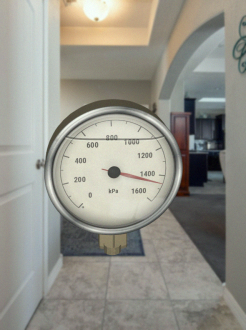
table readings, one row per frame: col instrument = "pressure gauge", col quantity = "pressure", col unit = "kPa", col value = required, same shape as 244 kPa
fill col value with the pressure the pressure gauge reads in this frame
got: 1450 kPa
